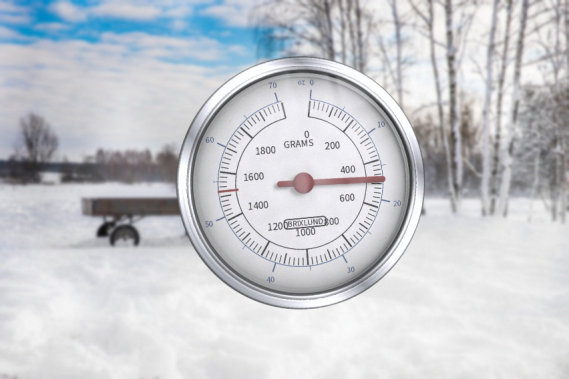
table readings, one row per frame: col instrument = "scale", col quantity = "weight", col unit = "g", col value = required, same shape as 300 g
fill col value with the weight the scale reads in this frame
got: 480 g
